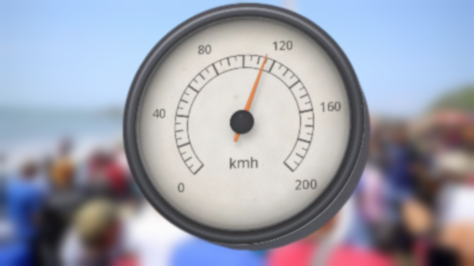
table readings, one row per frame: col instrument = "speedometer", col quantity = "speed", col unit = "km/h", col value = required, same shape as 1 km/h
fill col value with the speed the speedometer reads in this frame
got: 115 km/h
